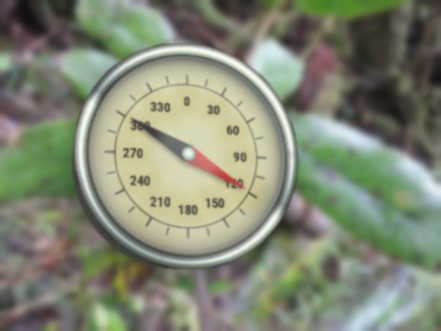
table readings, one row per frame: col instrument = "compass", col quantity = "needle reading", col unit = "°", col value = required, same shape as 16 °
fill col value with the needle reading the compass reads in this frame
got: 120 °
